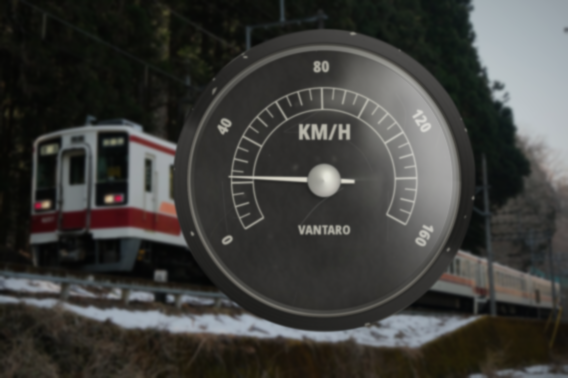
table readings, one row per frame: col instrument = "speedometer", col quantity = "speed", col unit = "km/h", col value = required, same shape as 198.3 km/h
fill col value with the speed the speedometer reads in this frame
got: 22.5 km/h
